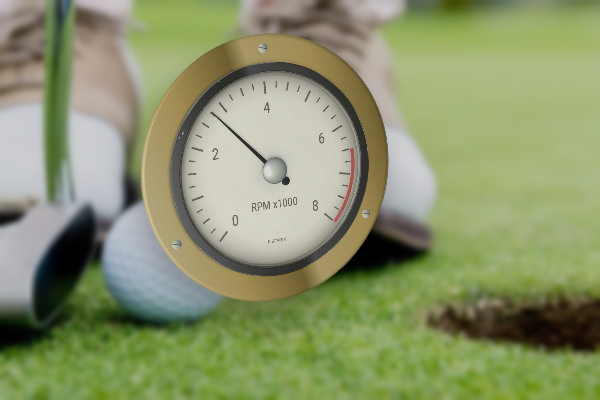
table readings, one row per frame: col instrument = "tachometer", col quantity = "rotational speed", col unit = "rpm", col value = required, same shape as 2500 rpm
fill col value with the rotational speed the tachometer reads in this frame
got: 2750 rpm
